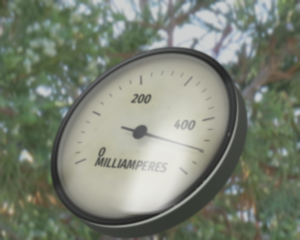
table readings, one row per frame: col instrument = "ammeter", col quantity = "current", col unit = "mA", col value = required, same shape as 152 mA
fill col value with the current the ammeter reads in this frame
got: 460 mA
